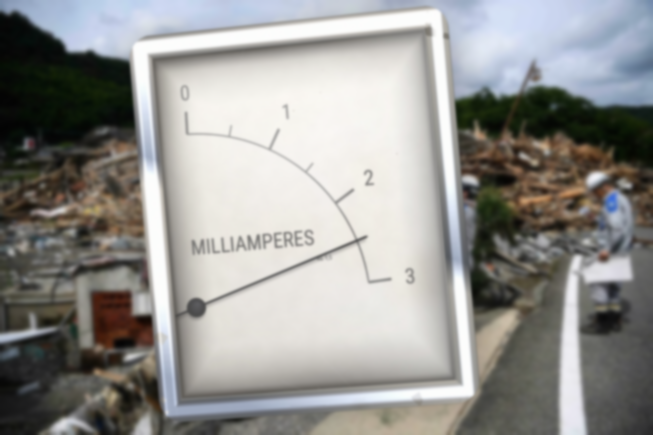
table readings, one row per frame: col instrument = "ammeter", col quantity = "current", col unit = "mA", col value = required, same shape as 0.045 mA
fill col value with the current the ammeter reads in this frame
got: 2.5 mA
